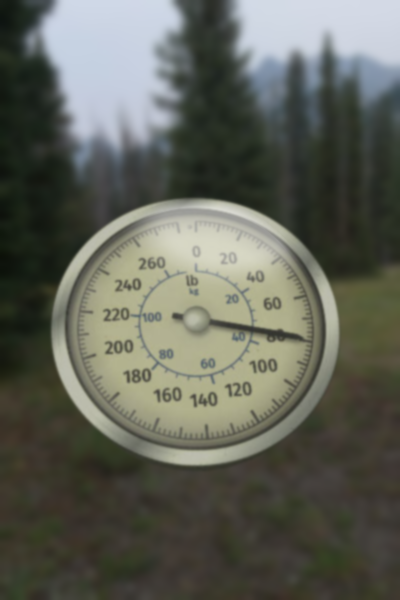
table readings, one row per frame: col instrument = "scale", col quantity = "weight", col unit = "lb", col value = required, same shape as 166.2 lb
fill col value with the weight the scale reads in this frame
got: 80 lb
